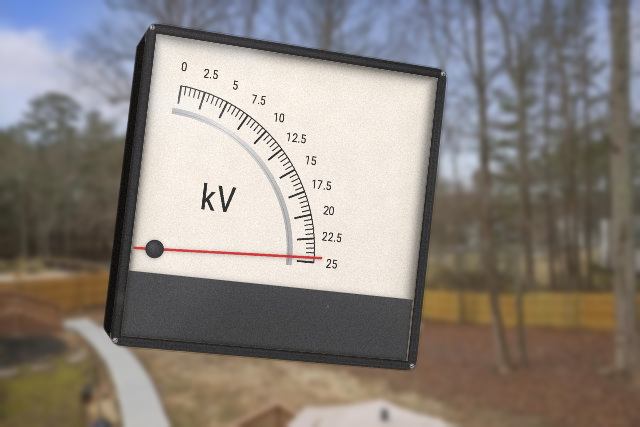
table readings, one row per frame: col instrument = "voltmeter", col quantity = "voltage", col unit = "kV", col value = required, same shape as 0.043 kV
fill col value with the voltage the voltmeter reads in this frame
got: 24.5 kV
